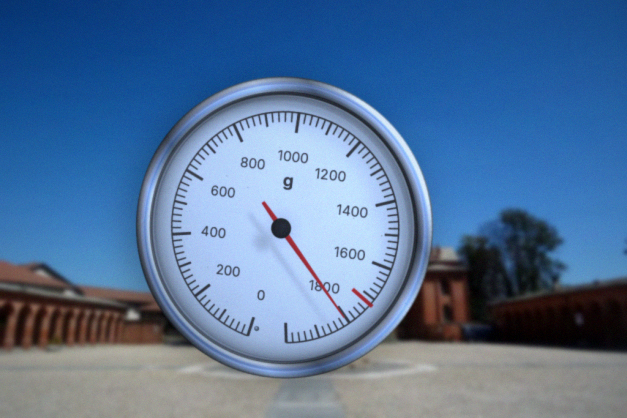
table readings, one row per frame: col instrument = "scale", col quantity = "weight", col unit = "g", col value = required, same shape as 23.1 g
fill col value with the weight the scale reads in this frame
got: 1800 g
